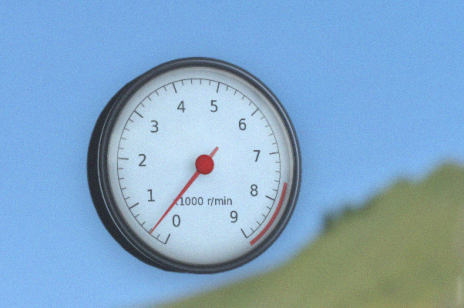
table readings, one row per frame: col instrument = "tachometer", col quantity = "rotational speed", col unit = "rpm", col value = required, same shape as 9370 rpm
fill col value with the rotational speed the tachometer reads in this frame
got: 400 rpm
